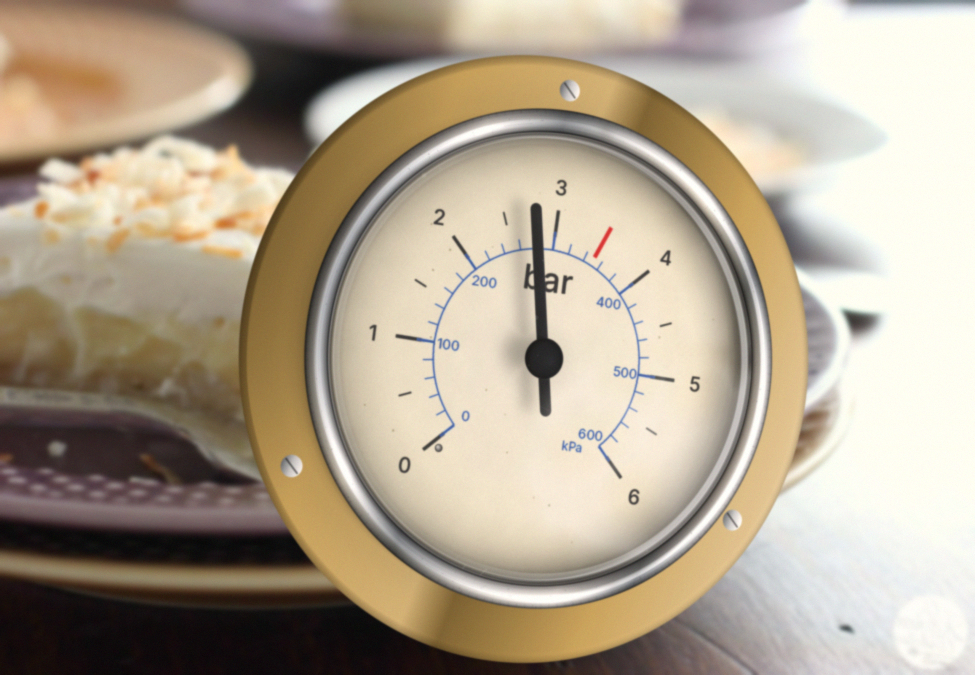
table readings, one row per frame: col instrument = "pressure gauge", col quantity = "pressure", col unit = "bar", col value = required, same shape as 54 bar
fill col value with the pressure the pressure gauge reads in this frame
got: 2.75 bar
